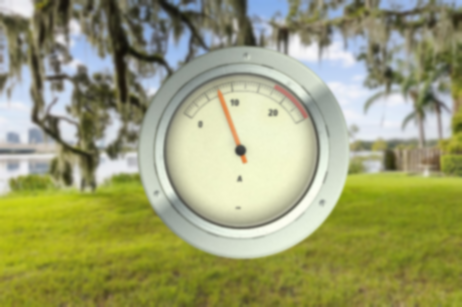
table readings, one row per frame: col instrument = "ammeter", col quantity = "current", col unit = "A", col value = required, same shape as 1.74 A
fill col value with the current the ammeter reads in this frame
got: 7.5 A
